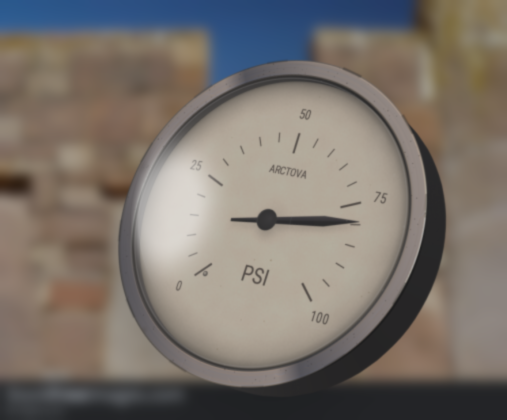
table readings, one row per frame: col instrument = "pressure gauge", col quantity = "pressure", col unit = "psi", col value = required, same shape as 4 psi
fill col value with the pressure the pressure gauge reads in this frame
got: 80 psi
